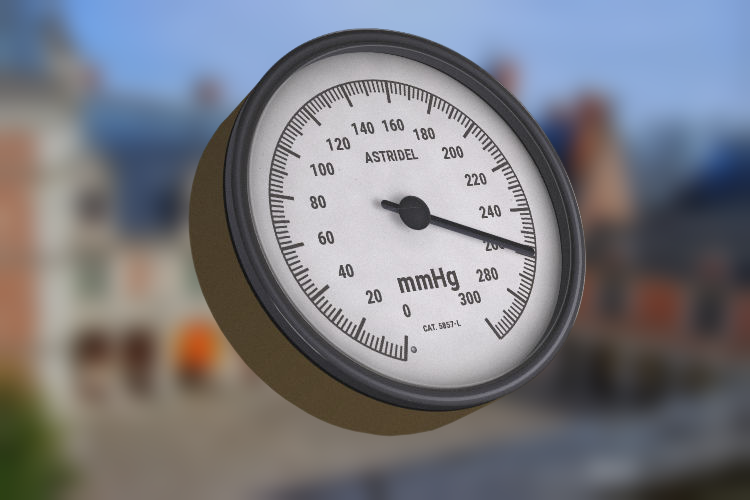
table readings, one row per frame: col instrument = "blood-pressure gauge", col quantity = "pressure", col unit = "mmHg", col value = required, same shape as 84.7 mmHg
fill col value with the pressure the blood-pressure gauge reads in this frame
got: 260 mmHg
